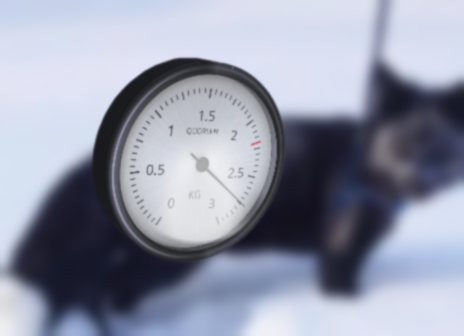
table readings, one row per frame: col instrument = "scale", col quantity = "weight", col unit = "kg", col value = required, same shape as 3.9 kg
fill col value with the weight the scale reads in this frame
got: 2.75 kg
